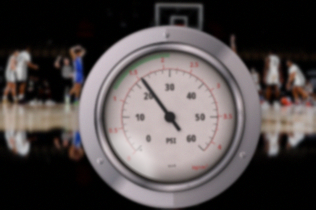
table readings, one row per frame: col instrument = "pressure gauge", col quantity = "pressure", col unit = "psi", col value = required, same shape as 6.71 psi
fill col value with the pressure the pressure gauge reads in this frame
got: 22 psi
